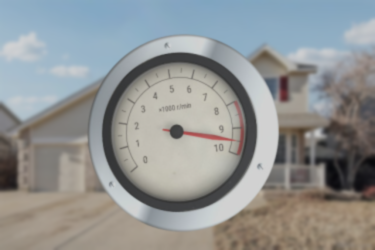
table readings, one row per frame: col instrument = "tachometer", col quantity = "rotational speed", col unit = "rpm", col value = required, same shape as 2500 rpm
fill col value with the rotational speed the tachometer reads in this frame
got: 9500 rpm
